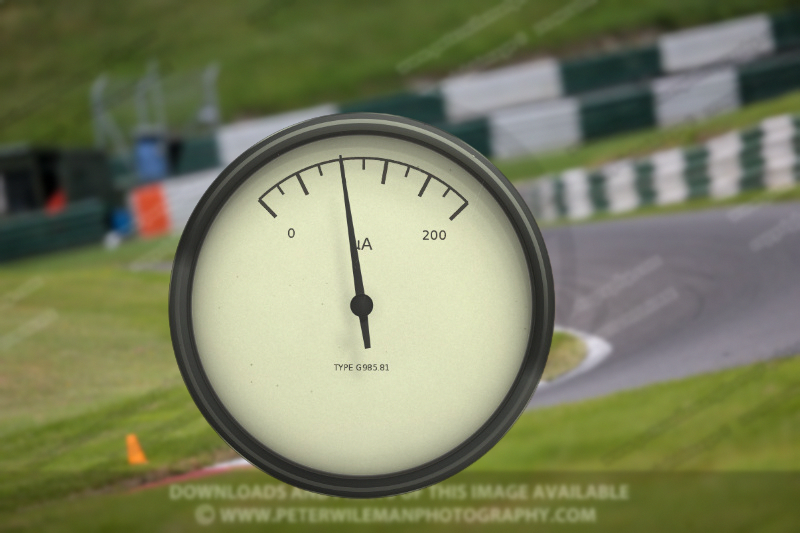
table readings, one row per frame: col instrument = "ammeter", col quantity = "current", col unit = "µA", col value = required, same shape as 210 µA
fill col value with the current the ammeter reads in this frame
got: 80 µA
